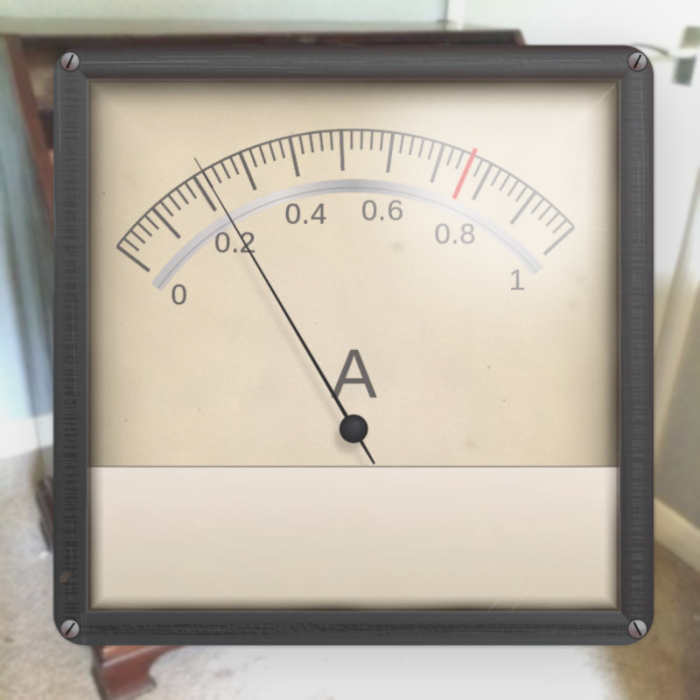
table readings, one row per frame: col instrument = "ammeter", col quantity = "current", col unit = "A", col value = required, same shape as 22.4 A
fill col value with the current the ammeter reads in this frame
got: 0.22 A
